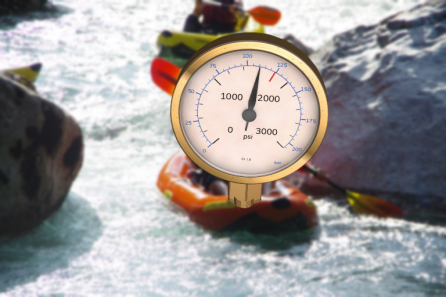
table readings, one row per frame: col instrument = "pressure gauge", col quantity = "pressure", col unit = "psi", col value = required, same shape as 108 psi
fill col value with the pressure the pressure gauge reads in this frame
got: 1600 psi
